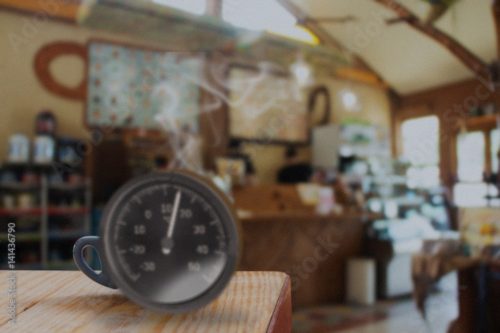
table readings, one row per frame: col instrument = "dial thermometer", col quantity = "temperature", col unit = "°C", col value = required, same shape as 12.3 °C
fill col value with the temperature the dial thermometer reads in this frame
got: 15 °C
